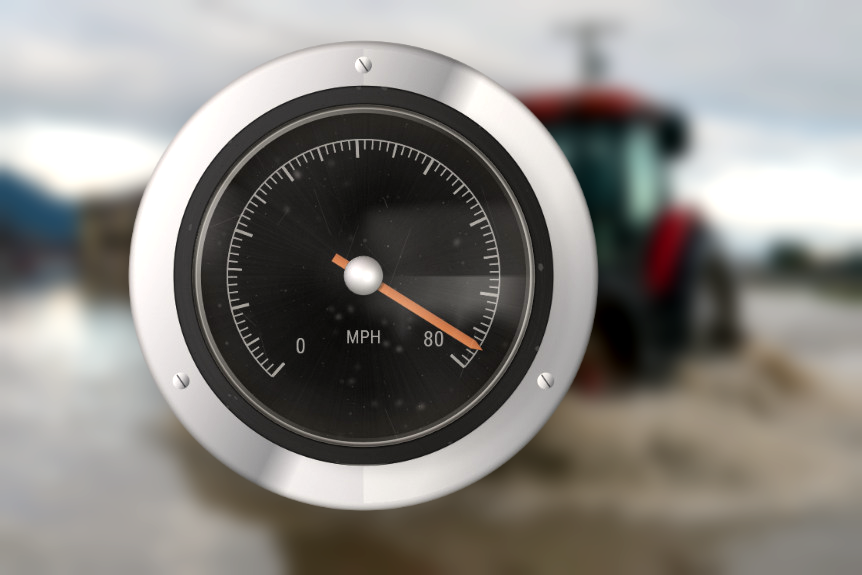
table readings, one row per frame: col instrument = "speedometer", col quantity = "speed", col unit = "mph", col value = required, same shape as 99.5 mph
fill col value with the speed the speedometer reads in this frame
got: 77 mph
